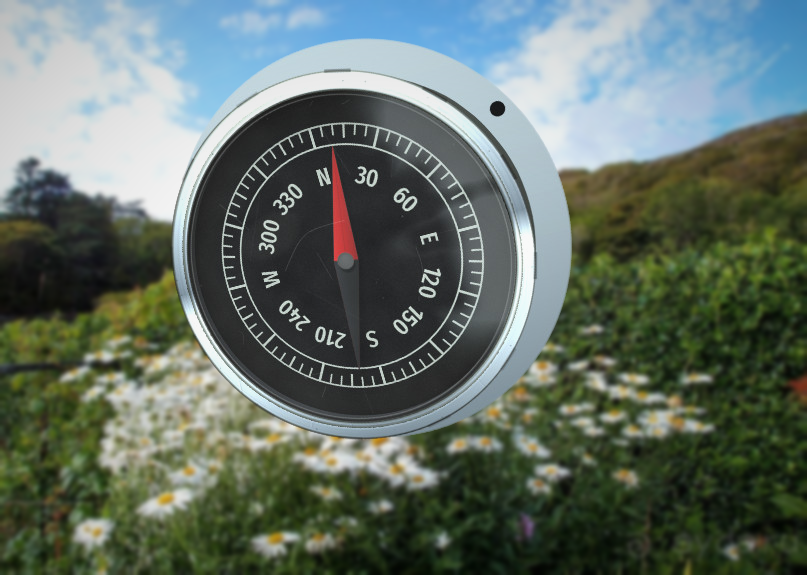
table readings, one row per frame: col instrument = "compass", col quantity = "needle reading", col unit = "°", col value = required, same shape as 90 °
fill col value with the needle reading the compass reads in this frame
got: 10 °
